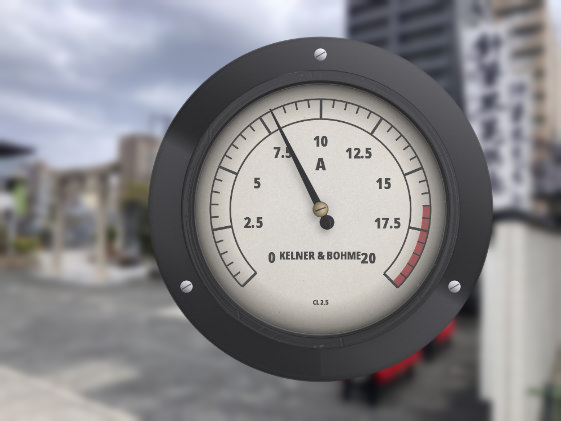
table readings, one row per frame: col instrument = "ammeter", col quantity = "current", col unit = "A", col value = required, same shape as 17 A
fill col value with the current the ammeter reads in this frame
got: 8 A
